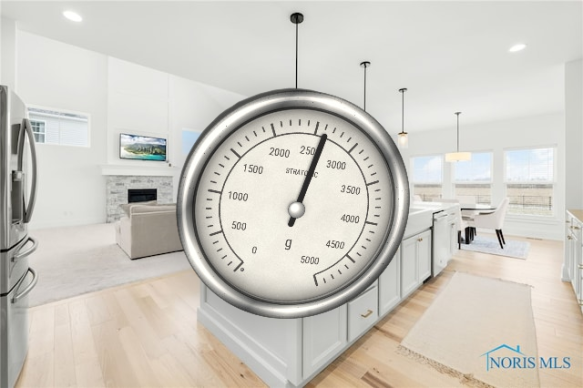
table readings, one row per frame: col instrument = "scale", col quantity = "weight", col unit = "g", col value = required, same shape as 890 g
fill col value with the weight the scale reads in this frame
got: 2600 g
